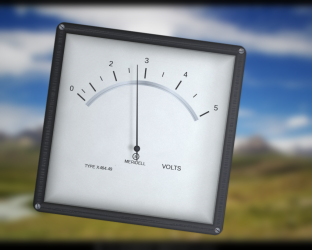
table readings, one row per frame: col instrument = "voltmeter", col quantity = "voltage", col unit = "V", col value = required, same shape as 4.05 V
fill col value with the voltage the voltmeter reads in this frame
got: 2.75 V
